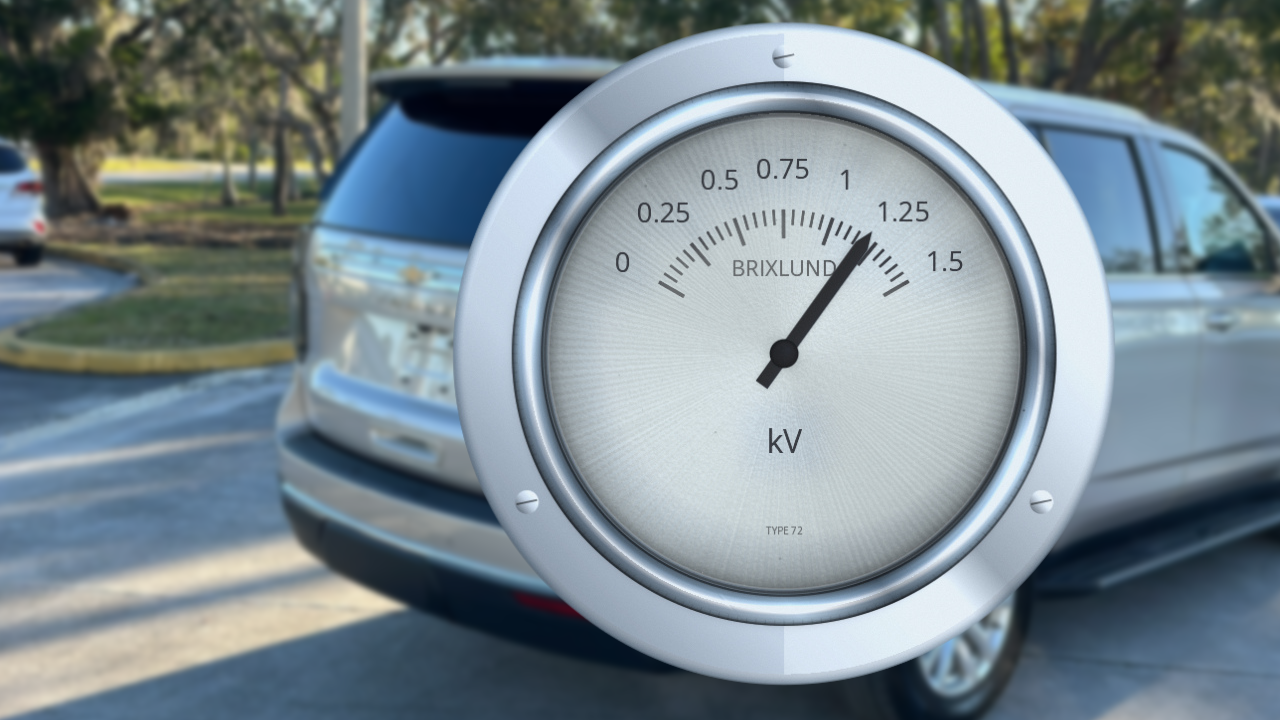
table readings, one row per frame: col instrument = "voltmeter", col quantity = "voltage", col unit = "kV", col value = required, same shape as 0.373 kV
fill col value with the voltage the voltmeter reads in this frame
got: 1.2 kV
